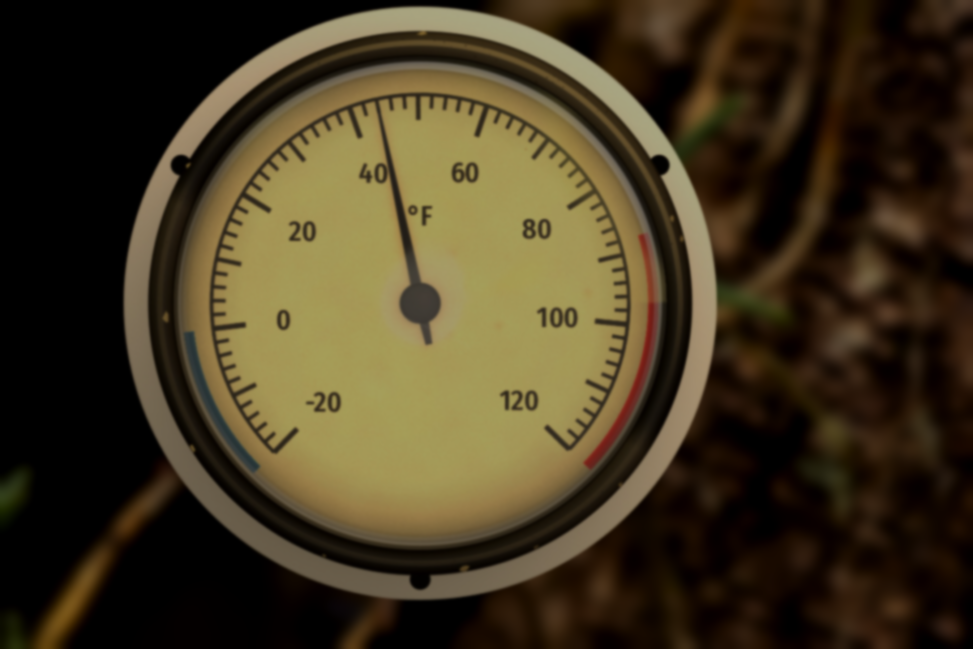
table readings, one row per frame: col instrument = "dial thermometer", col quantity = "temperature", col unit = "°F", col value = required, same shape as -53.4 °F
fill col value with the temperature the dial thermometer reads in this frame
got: 44 °F
